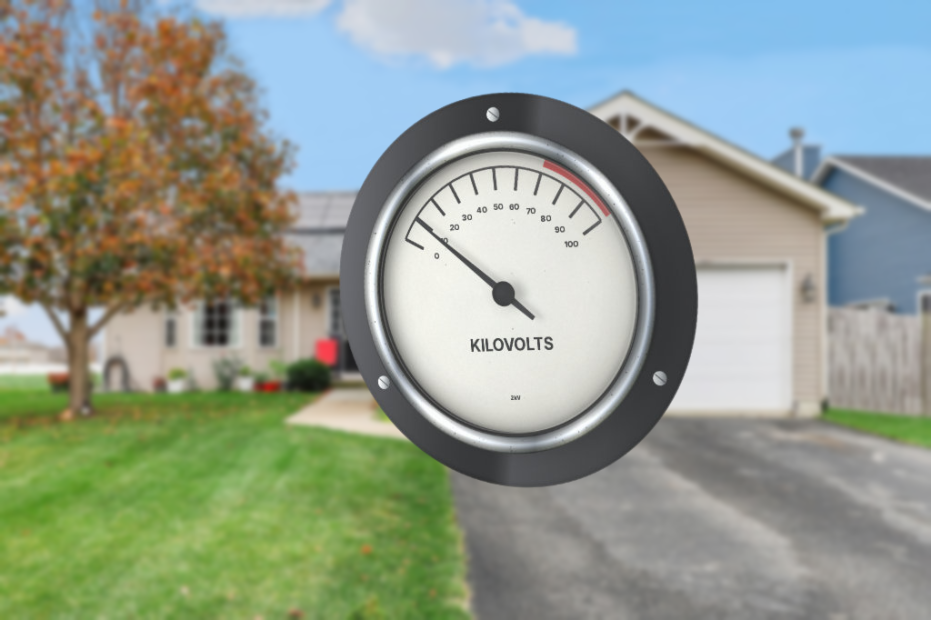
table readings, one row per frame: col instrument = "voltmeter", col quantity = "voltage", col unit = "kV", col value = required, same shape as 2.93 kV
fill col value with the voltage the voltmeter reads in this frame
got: 10 kV
